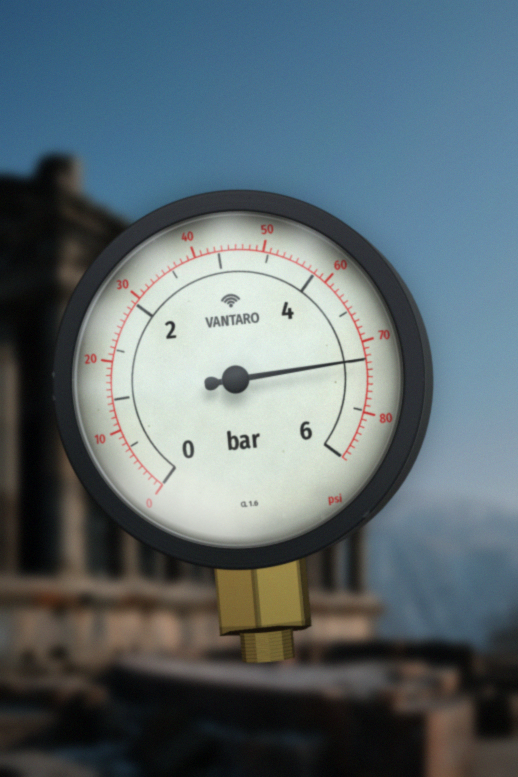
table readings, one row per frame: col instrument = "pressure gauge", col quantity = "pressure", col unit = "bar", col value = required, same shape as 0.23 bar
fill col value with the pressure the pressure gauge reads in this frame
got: 5 bar
